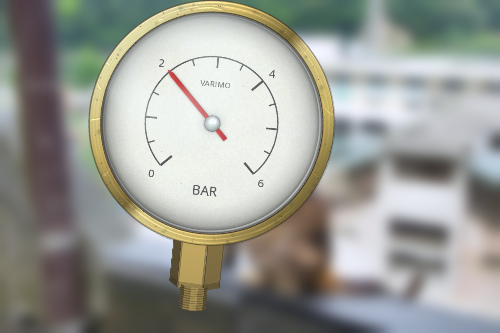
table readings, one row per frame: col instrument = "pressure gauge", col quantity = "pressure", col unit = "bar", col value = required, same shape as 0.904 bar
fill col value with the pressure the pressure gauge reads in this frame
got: 2 bar
